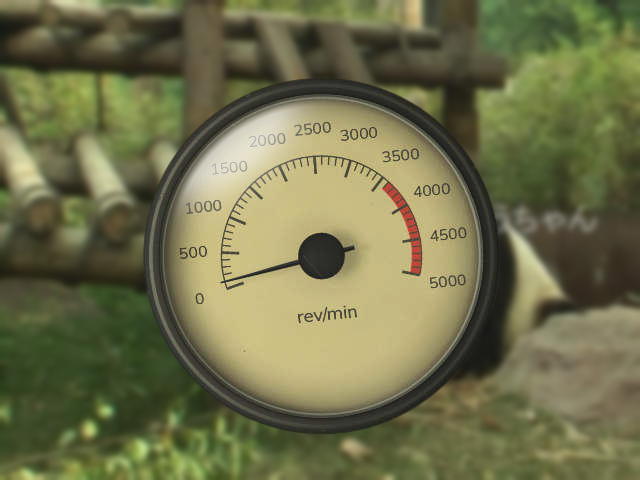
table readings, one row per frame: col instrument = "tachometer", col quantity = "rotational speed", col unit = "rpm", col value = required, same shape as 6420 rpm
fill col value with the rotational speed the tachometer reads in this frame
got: 100 rpm
